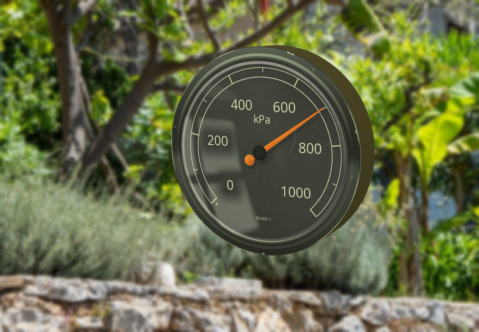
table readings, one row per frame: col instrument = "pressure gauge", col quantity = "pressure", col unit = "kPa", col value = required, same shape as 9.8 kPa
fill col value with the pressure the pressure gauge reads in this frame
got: 700 kPa
